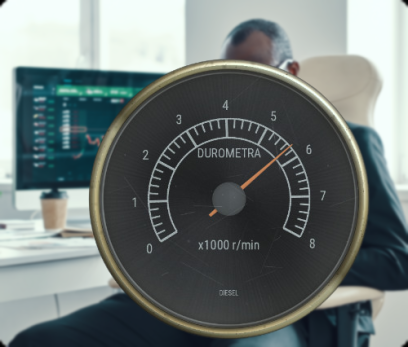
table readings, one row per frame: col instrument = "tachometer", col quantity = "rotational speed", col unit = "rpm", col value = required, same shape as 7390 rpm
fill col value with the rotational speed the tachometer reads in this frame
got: 5700 rpm
